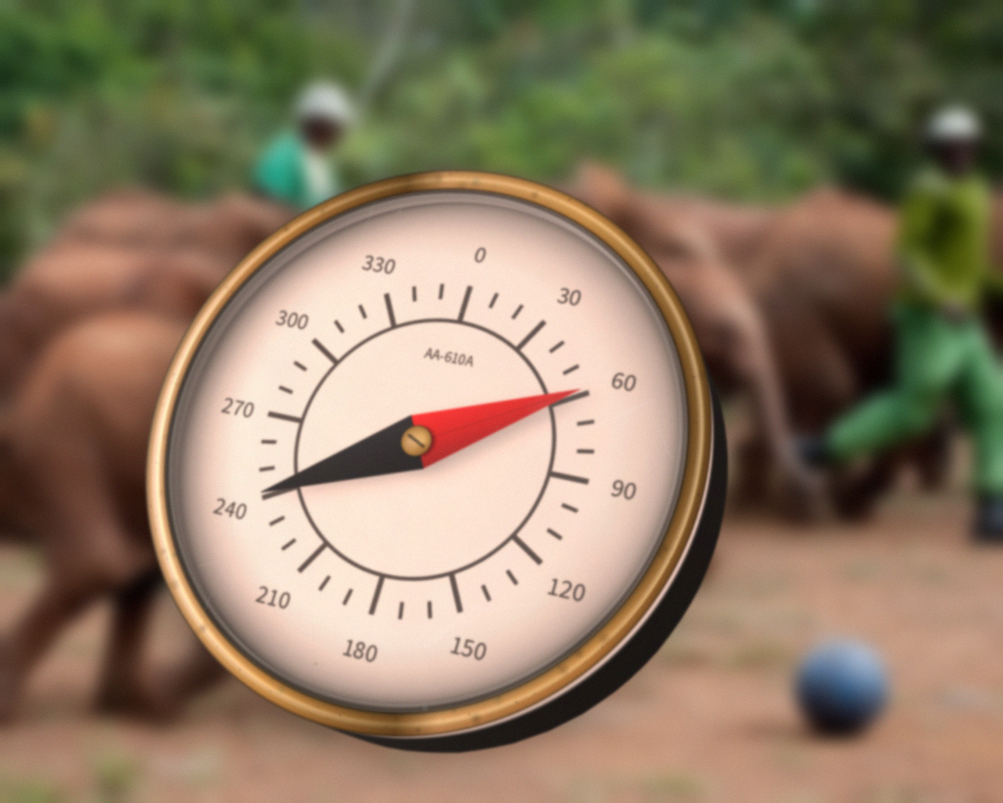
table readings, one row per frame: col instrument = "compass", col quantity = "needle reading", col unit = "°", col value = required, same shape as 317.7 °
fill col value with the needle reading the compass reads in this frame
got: 60 °
